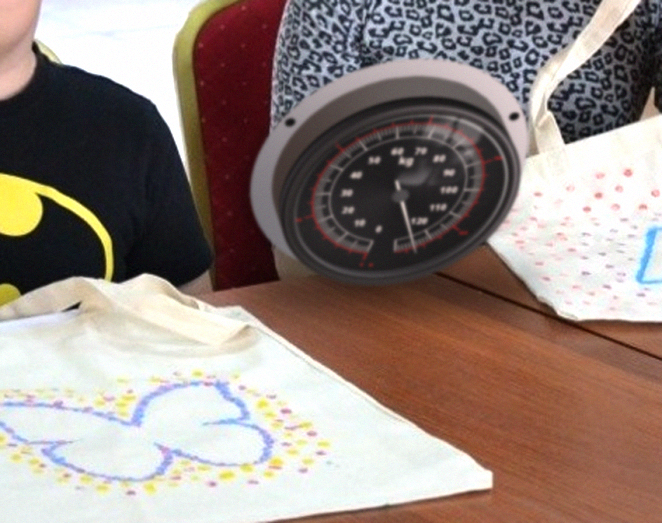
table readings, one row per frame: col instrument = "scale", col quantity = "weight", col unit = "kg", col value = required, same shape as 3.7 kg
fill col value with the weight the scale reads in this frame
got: 125 kg
